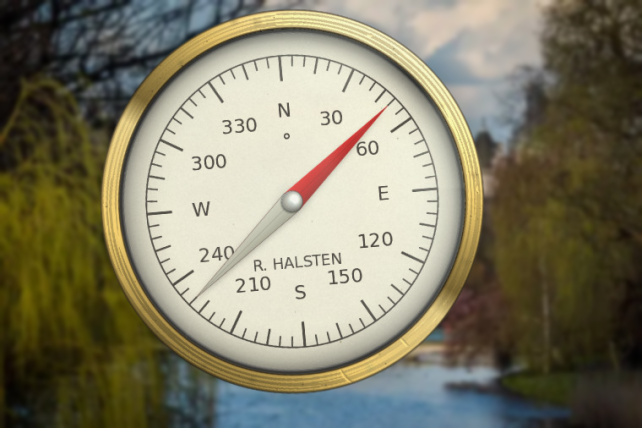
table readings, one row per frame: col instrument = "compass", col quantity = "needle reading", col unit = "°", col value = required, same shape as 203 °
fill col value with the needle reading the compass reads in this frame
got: 50 °
